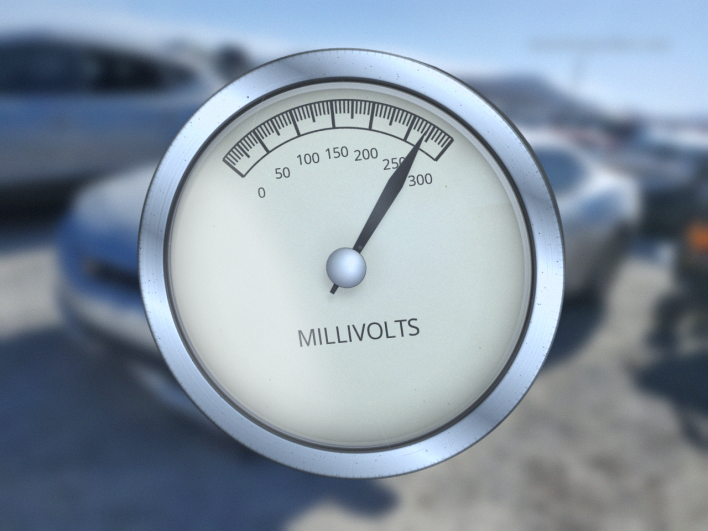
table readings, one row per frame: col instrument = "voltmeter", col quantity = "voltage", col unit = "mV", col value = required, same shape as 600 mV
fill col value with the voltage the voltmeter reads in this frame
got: 270 mV
